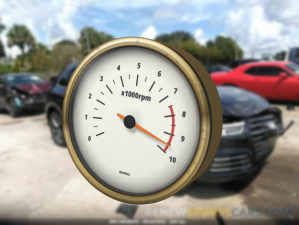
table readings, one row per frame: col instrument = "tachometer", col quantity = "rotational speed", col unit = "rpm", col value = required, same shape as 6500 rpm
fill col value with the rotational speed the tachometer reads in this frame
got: 9500 rpm
